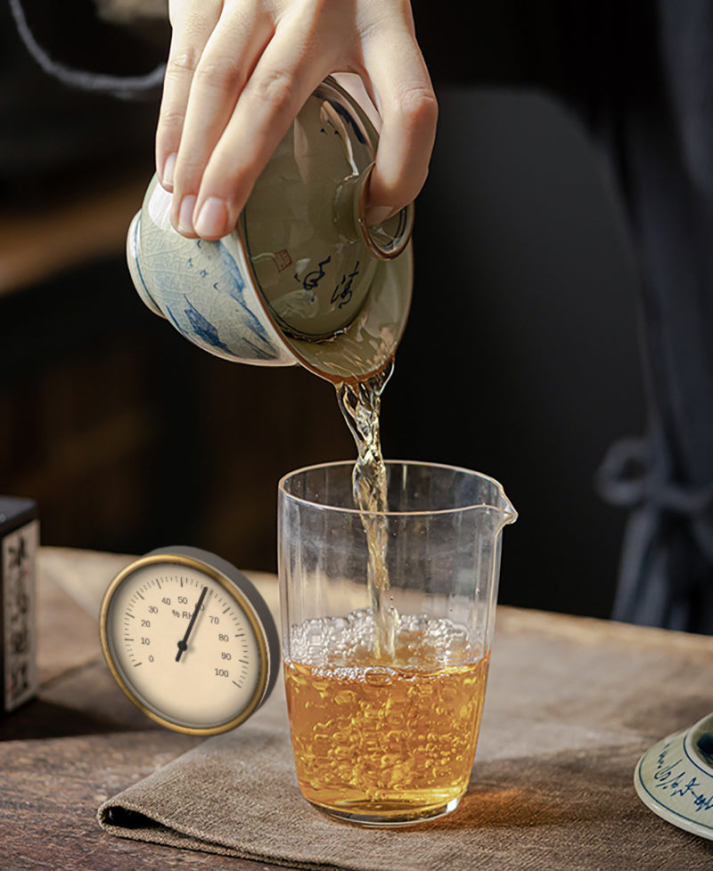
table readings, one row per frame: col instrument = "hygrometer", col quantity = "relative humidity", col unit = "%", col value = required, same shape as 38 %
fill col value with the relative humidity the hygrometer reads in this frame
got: 60 %
